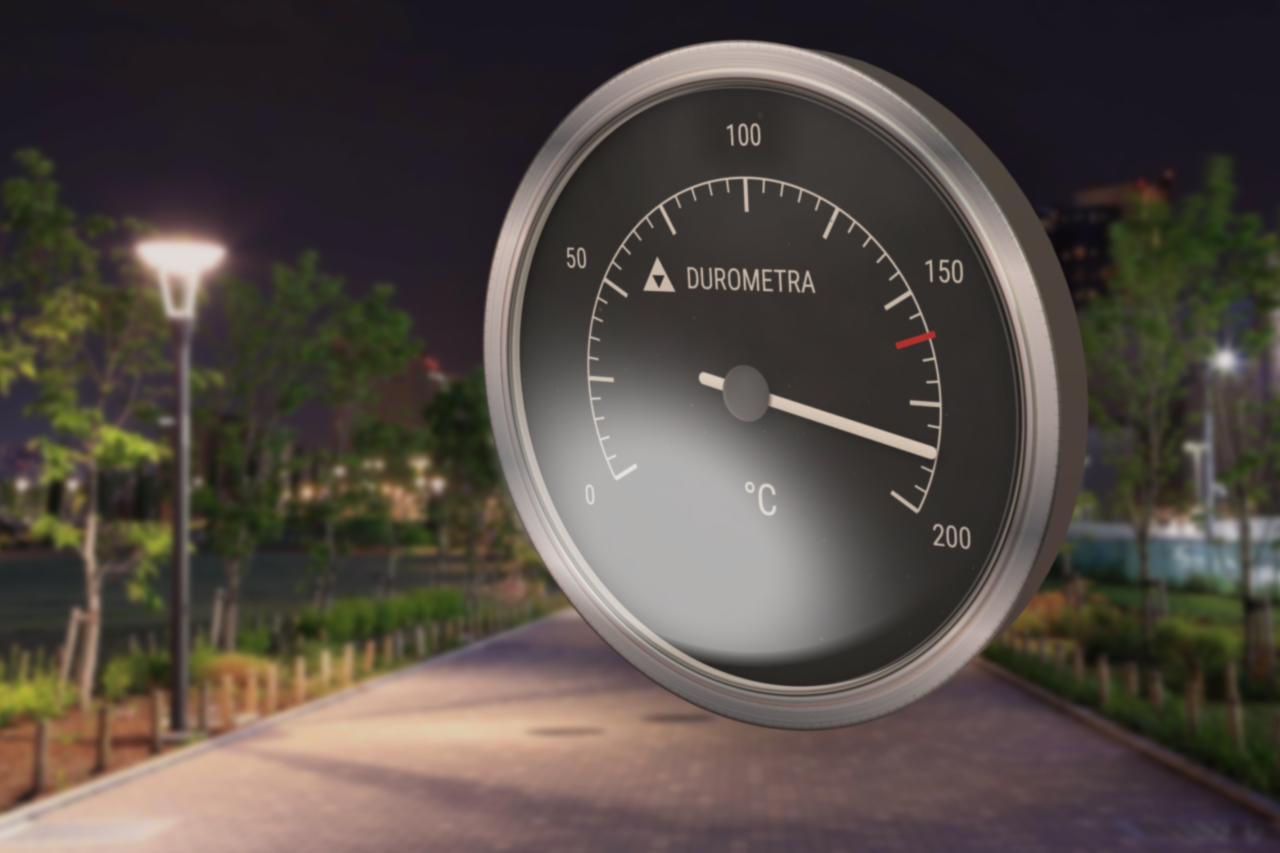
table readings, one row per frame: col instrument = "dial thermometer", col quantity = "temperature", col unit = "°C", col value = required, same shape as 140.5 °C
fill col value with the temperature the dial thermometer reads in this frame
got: 185 °C
